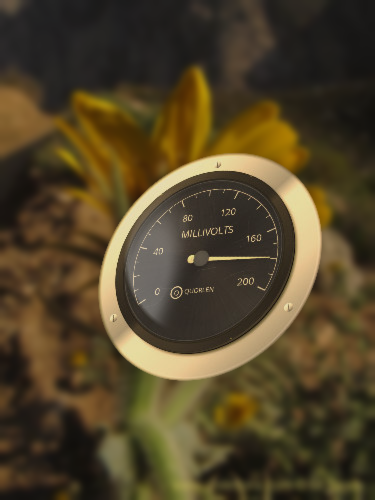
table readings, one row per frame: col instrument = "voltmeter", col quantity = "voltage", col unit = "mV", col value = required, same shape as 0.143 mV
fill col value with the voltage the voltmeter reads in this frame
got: 180 mV
